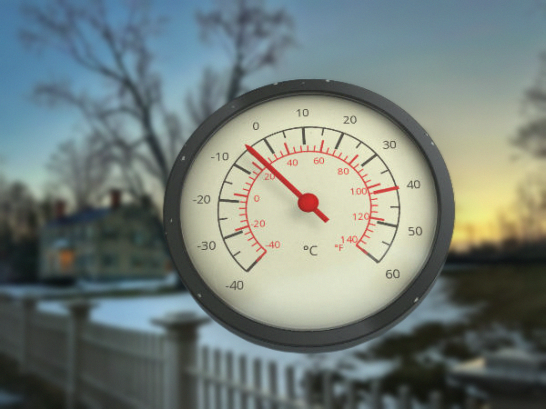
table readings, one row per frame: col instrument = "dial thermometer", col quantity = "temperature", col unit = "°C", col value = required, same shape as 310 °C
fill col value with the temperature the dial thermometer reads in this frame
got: -5 °C
